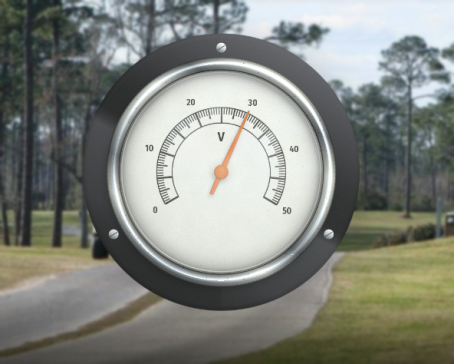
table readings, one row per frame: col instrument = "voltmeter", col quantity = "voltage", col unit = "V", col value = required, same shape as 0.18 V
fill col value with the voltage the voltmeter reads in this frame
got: 30 V
